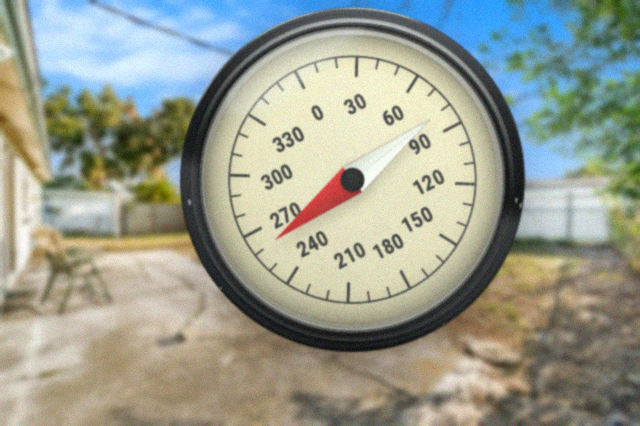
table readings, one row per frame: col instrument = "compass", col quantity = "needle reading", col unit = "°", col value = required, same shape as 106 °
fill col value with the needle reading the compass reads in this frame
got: 260 °
